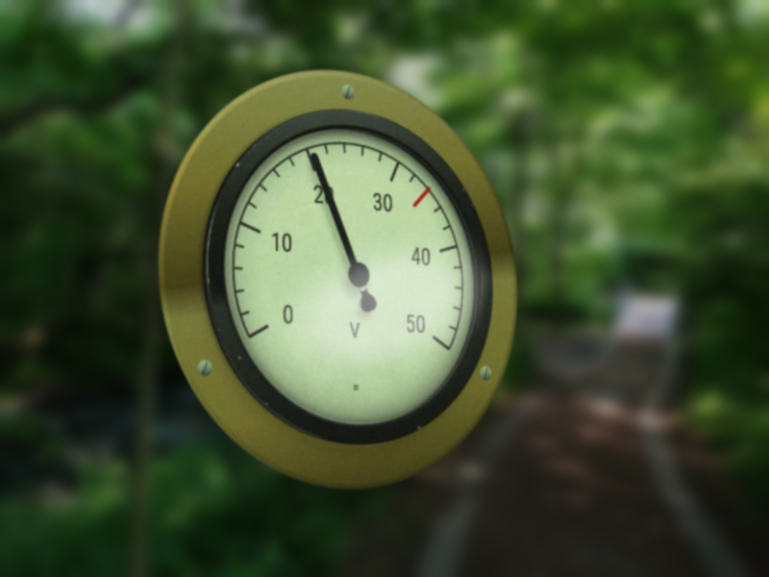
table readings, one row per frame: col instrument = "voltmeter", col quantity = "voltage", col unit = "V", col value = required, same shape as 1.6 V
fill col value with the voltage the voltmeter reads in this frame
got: 20 V
